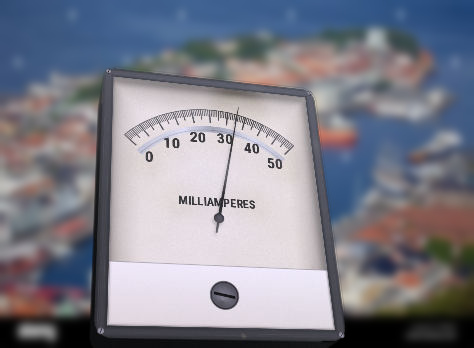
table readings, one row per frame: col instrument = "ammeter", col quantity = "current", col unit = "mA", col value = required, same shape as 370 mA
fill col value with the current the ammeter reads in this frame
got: 32.5 mA
